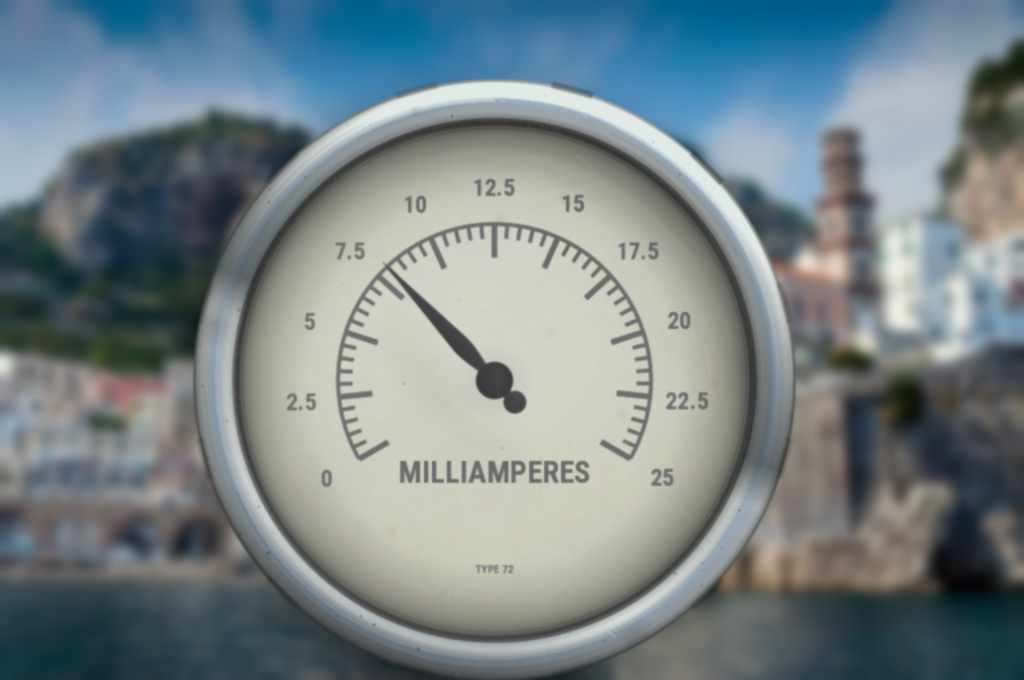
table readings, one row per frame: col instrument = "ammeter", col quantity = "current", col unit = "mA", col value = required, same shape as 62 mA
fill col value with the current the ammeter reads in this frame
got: 8 mA
